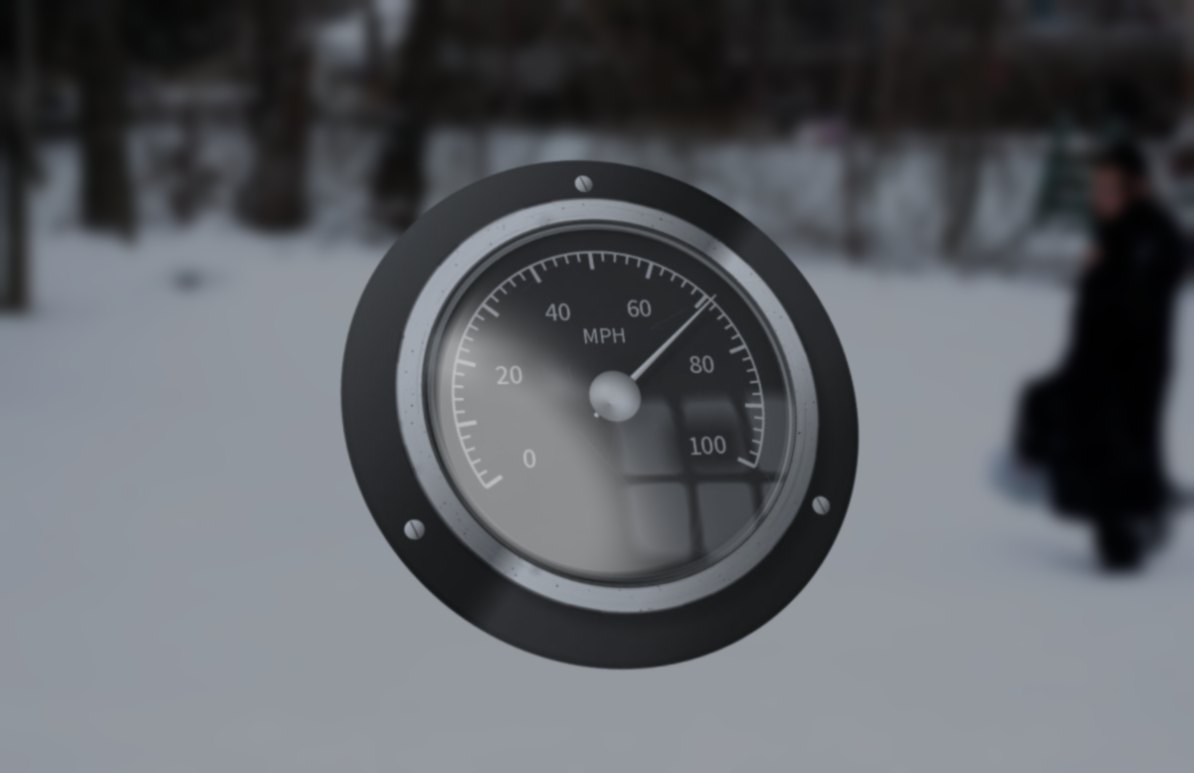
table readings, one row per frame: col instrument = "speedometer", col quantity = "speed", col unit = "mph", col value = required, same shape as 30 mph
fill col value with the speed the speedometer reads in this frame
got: 71 mph
